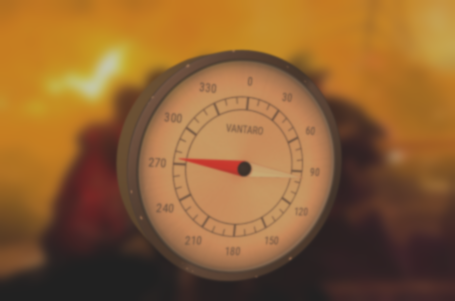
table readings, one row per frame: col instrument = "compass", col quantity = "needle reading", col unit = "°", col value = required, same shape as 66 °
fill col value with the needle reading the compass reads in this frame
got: 275 °
